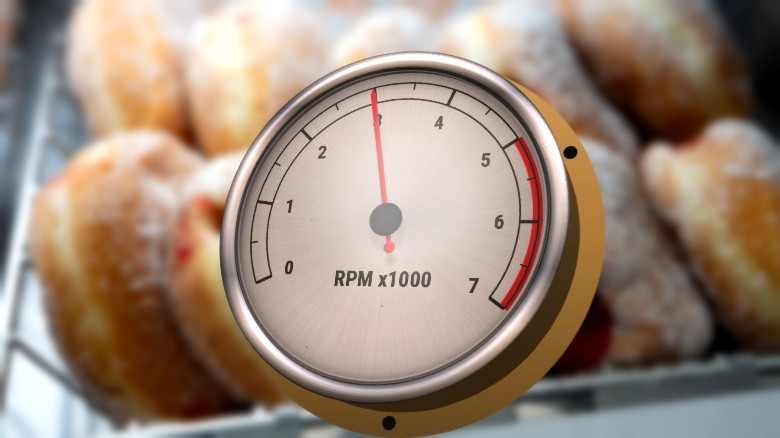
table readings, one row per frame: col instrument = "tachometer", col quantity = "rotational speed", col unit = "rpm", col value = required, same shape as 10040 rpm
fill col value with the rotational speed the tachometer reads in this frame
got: 3000 rpm
